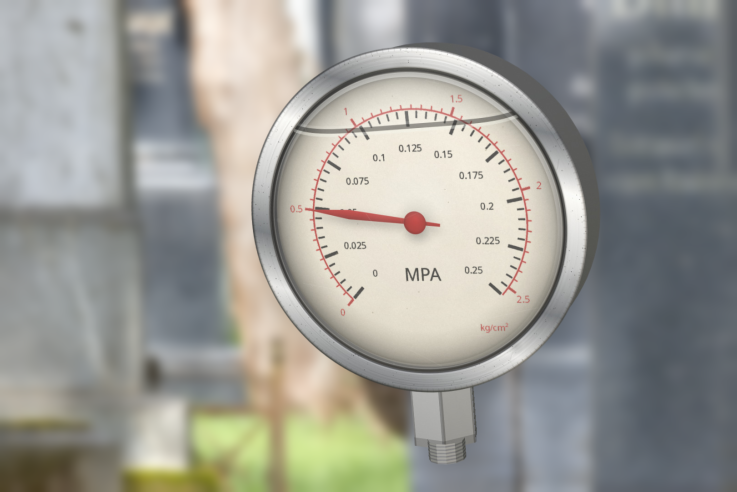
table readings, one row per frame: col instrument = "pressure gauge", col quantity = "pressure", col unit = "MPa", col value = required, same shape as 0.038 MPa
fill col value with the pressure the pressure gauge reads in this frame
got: 0.05 MPa
